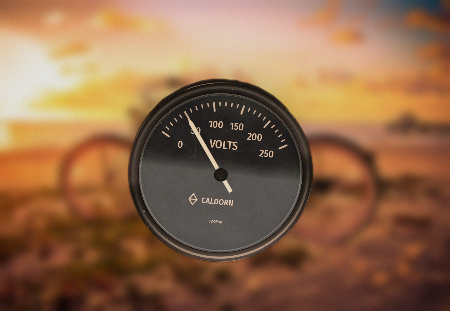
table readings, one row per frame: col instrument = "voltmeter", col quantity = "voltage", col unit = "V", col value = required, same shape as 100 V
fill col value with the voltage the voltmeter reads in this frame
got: 50 V
